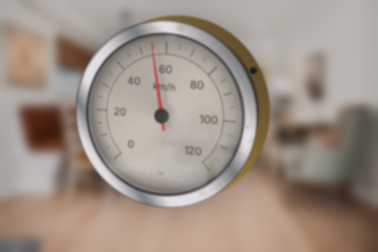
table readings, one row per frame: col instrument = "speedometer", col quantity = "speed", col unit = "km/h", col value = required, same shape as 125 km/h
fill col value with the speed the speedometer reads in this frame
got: 55 km/h
